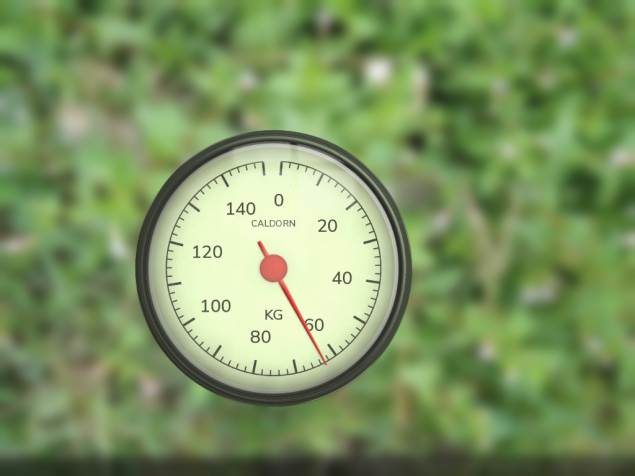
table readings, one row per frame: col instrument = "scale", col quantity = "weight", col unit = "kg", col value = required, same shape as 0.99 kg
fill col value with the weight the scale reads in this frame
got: 63 kg
